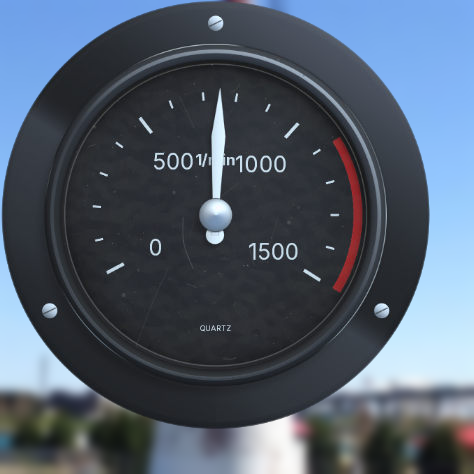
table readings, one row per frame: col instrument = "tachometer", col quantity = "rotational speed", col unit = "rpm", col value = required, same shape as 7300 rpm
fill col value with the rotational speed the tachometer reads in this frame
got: 750 rpm
